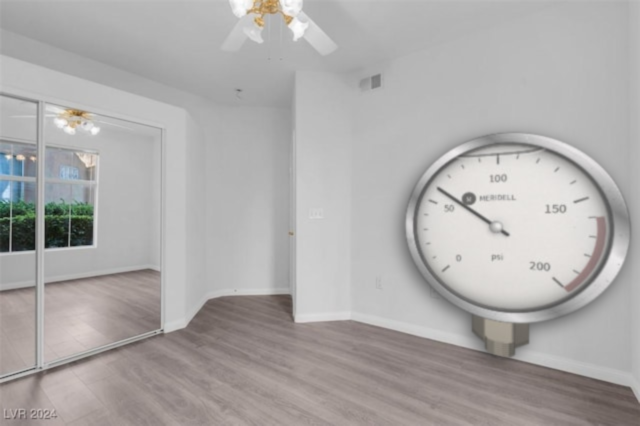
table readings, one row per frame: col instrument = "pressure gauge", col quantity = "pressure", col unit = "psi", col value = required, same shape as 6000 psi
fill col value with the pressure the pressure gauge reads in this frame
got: 60 psi
